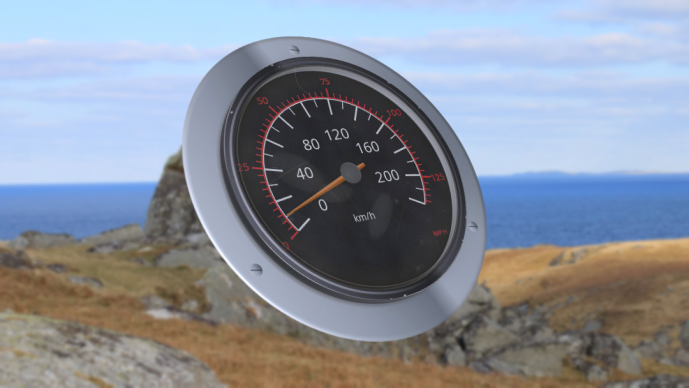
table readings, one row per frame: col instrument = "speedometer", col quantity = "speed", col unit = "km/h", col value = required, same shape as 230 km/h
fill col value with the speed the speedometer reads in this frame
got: 10 km/h
